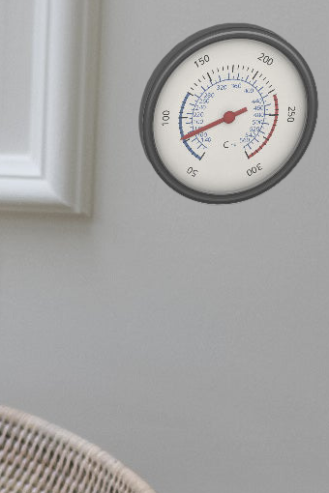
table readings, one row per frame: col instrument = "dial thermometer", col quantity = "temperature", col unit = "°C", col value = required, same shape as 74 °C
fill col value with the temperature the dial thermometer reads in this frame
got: 80 °C
